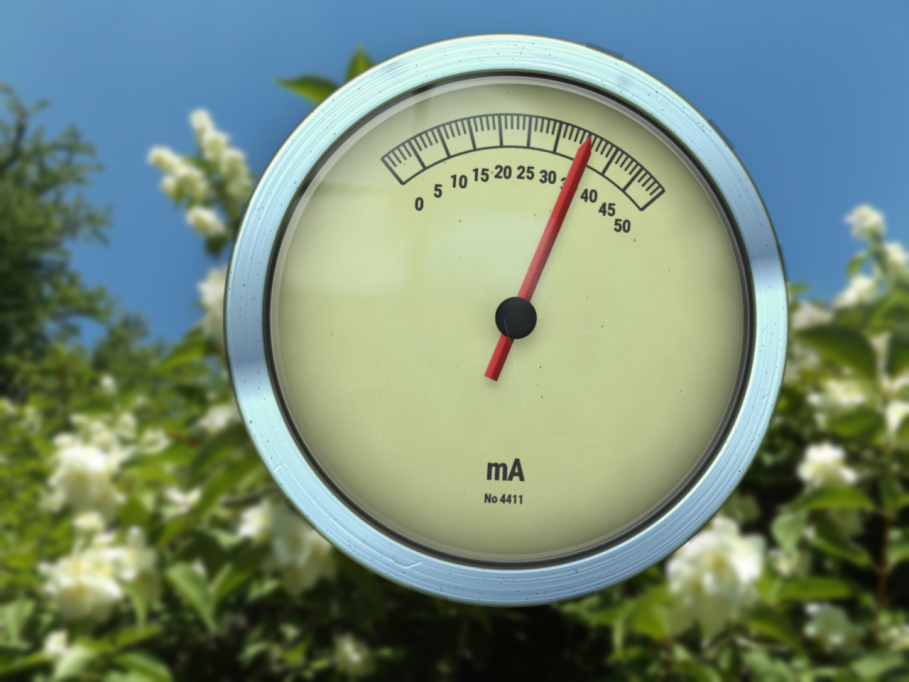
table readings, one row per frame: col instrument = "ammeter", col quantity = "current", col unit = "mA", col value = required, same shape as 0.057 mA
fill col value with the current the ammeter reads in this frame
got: 35 mA
